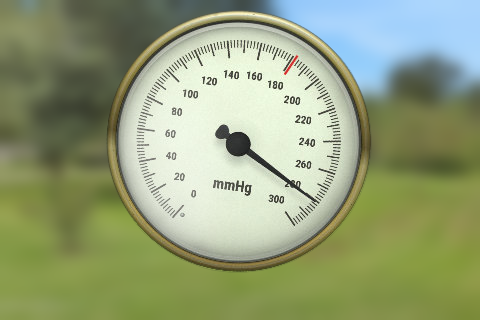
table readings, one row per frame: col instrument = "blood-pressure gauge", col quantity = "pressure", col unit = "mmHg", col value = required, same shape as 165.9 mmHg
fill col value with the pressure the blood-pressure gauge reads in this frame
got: 280 mmHg
